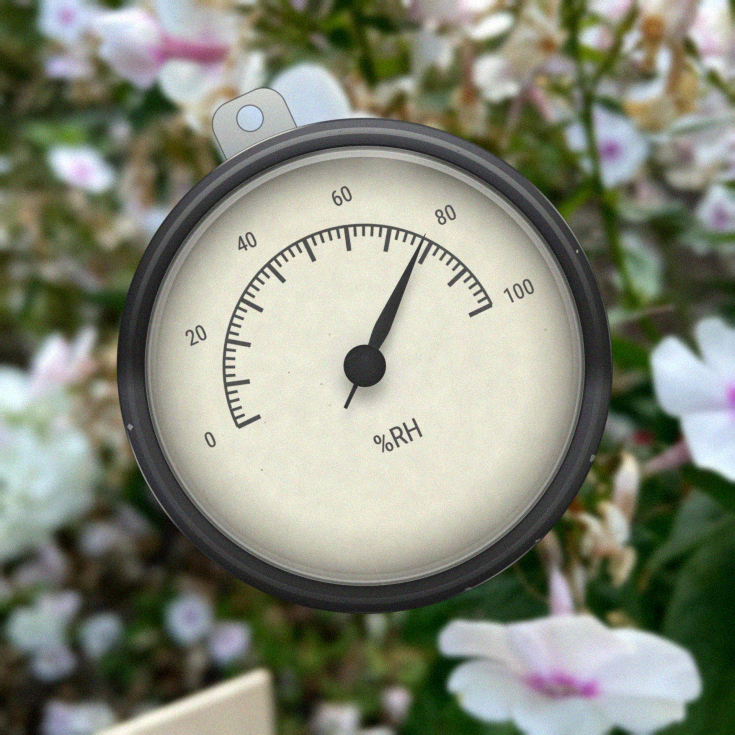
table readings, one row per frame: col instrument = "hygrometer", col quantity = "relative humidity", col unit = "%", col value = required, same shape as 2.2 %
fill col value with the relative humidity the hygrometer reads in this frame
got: 78 %
